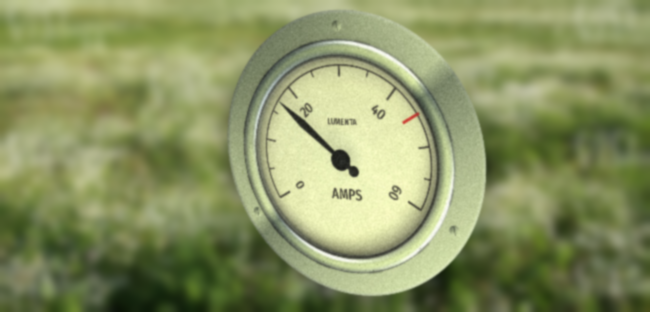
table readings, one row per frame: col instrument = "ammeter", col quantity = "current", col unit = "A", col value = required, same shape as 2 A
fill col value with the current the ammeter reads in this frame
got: 17.5 A
